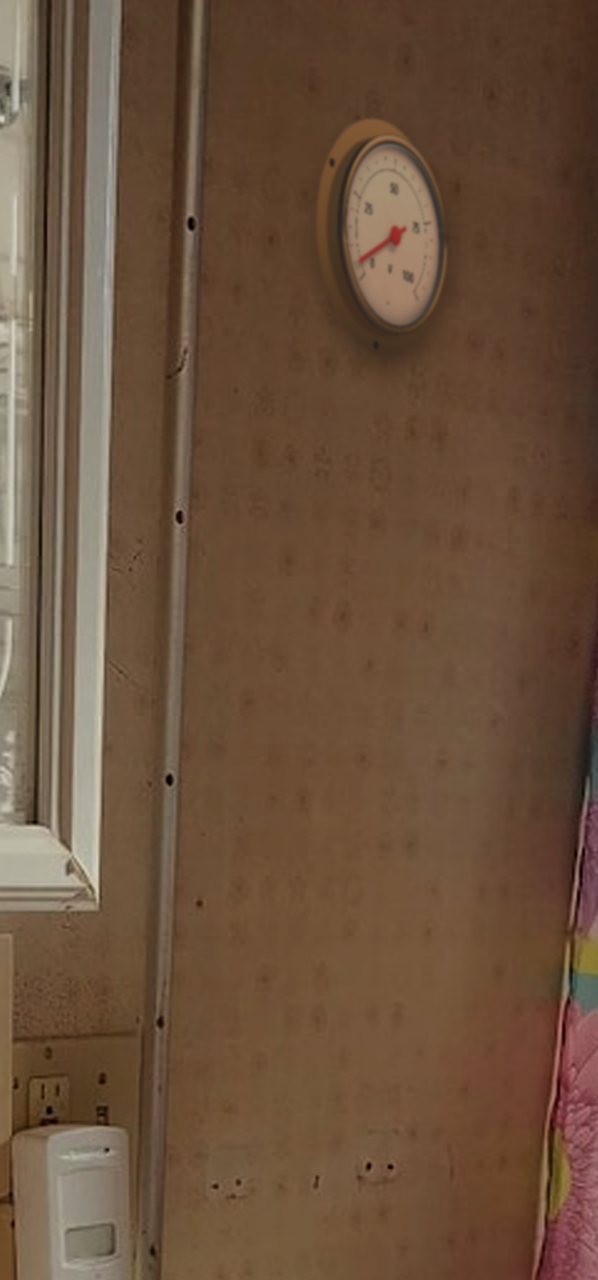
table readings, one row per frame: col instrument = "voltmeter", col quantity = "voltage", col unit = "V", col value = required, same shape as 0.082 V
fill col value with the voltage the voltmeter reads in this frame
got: 5 V
